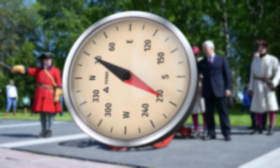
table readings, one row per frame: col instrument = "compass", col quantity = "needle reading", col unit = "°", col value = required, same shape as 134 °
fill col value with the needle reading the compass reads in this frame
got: 210 °
